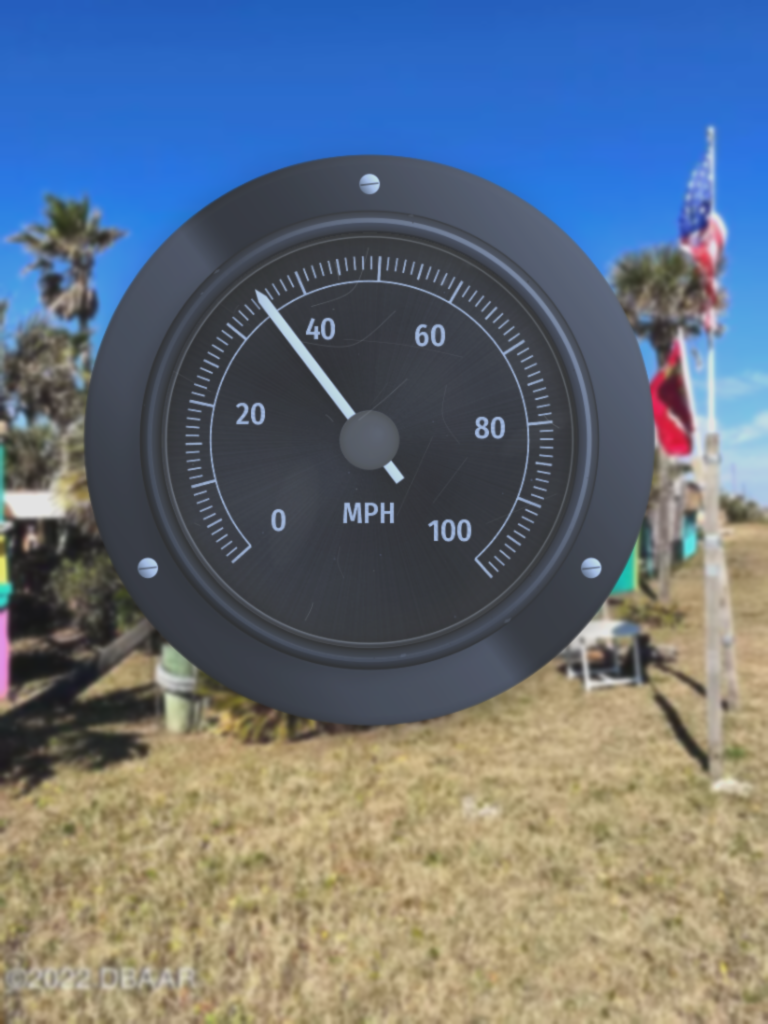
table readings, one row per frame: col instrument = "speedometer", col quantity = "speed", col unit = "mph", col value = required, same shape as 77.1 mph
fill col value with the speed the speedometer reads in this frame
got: 35 mph
